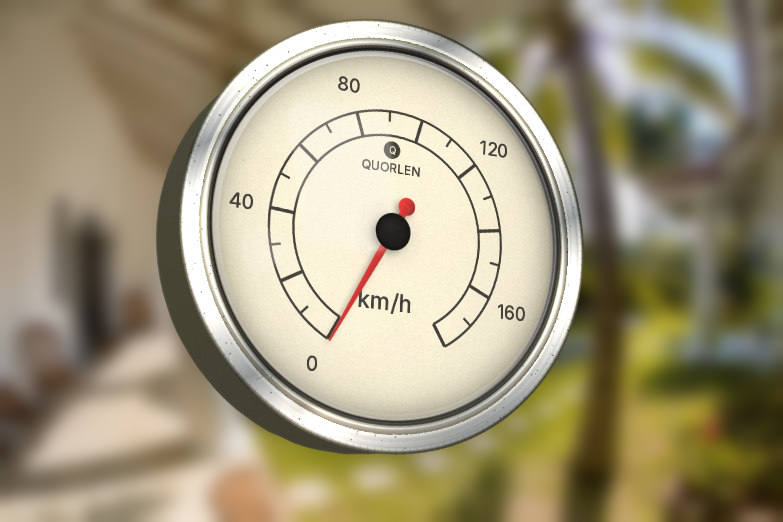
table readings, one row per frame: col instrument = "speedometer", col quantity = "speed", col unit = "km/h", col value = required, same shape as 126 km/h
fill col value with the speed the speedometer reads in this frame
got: 0 km/h
